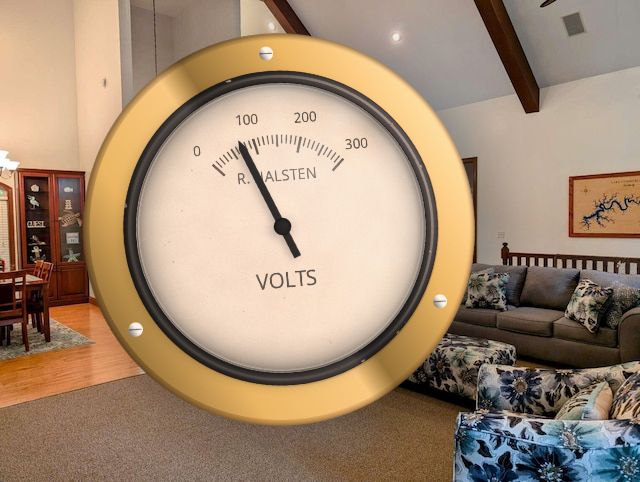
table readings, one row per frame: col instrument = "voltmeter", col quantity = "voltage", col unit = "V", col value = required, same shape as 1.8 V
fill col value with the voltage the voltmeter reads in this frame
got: 70 V
